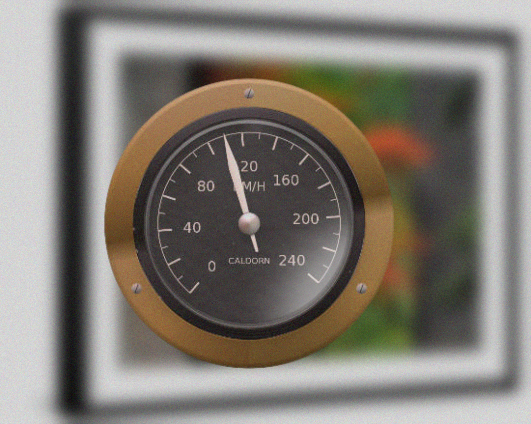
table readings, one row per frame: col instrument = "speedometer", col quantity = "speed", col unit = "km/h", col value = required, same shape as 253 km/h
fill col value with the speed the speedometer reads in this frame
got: 110 km/h
